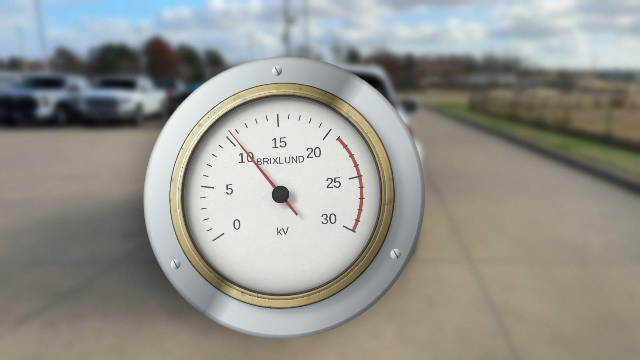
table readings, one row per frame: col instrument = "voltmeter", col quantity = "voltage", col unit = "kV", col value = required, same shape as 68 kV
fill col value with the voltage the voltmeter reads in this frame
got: 10.5 kV
